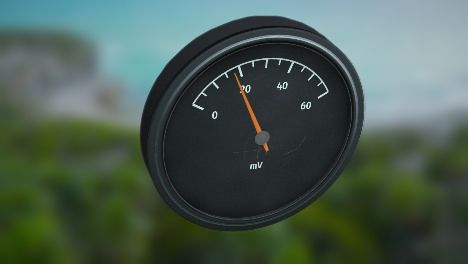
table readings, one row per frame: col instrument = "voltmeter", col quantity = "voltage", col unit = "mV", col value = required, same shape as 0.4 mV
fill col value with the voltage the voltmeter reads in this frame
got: 17.5 mV
